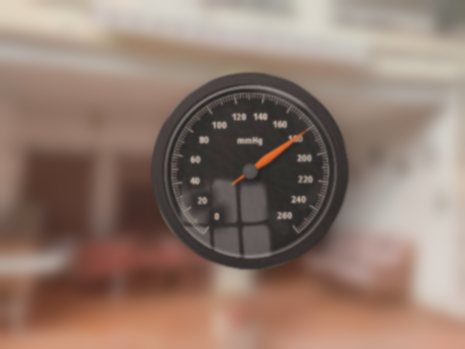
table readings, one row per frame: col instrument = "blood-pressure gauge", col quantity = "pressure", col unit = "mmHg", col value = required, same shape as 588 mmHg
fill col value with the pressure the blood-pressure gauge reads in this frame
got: 180 mmHg
